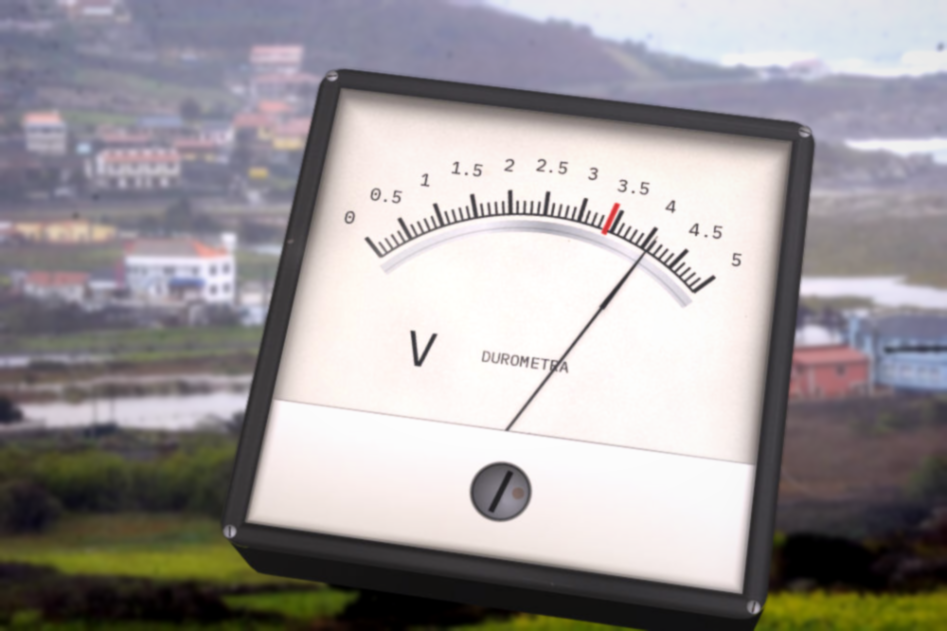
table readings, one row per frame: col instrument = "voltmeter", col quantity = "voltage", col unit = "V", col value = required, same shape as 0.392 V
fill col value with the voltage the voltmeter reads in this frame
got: 4.1 V
